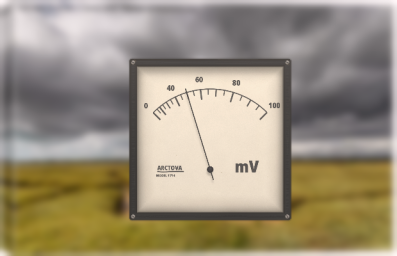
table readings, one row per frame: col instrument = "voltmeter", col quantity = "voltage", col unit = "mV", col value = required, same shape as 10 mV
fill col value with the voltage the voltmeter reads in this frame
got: 50 mV
